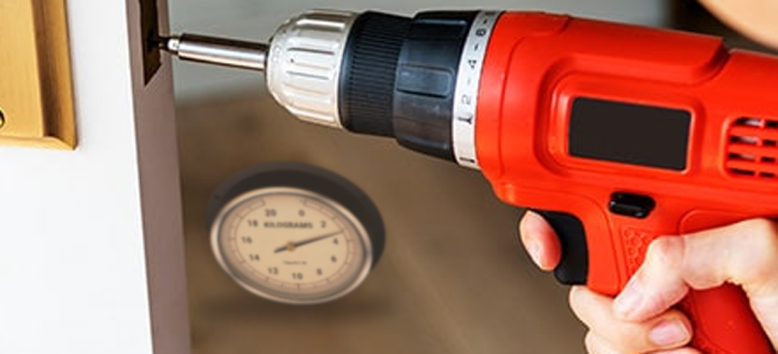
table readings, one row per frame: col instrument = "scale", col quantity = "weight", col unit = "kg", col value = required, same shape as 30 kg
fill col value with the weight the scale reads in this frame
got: 3 kg
